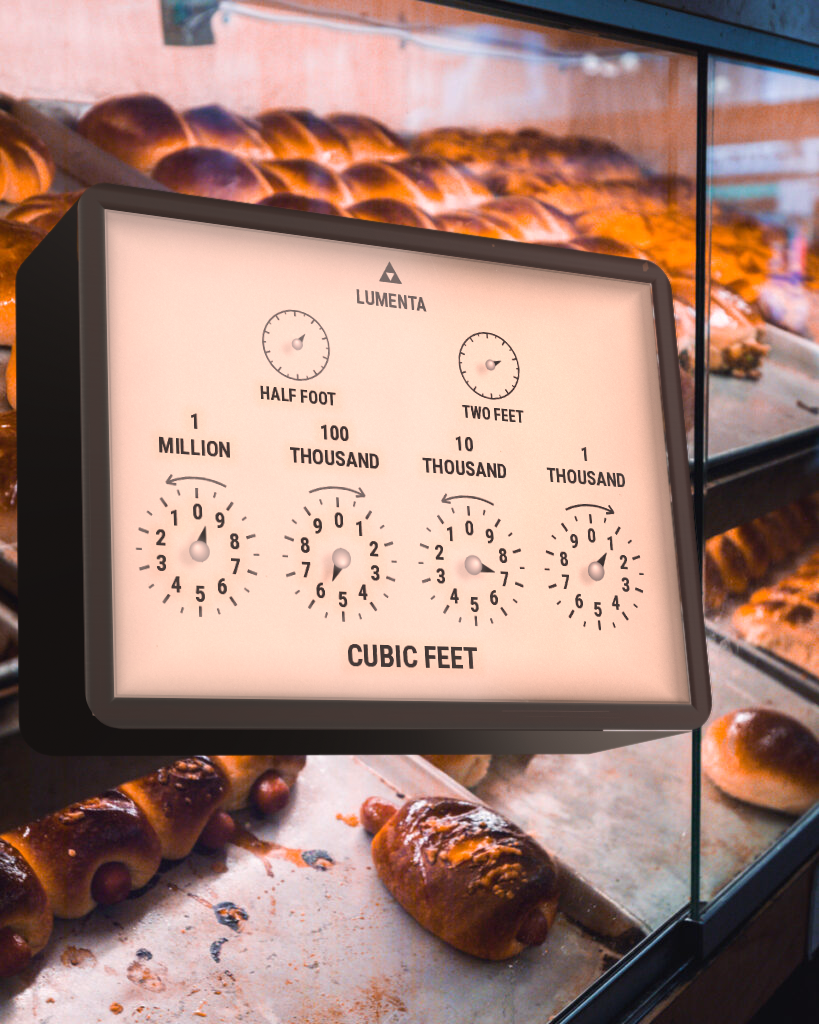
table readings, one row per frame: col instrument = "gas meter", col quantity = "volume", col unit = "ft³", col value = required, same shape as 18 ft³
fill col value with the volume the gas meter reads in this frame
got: 957100 ft³
